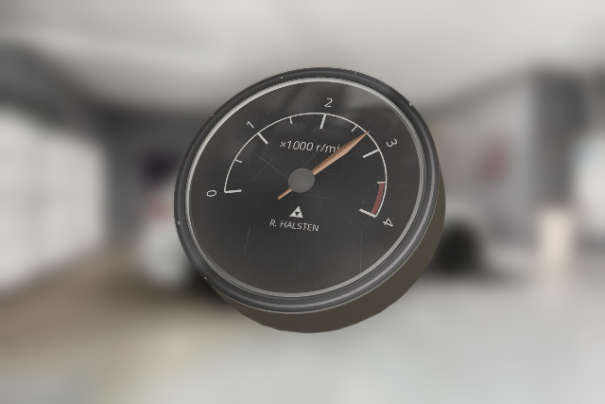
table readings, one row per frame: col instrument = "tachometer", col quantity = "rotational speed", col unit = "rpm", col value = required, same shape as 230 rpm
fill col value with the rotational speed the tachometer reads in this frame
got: 2750 rpm
